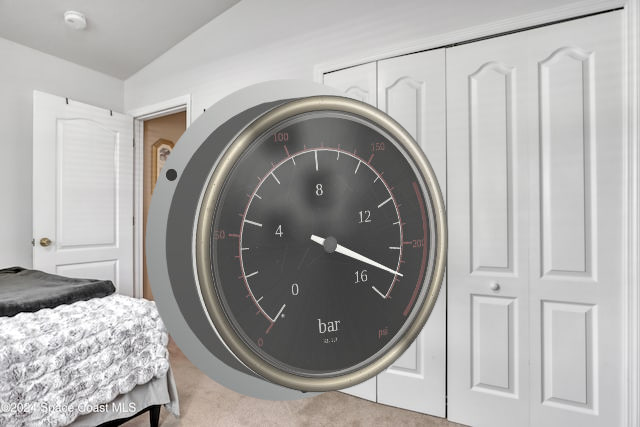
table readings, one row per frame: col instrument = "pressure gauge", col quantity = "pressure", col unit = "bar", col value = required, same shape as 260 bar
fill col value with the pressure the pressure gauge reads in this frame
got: 15 bar
